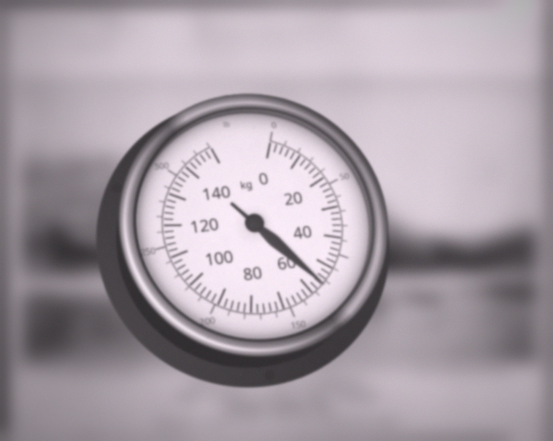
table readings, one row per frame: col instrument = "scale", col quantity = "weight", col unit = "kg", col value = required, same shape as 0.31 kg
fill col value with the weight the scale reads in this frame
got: 56 kg
